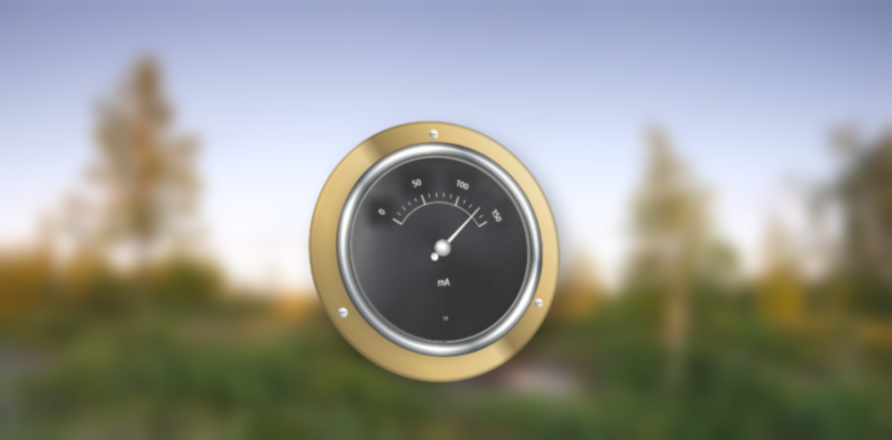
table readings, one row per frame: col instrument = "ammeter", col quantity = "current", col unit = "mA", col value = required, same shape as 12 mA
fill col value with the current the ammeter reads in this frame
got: 130 mA
